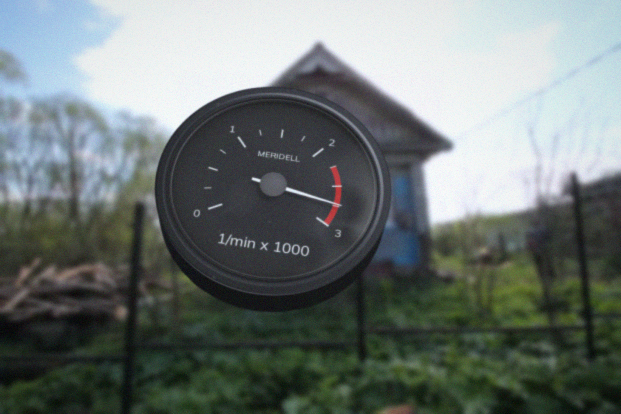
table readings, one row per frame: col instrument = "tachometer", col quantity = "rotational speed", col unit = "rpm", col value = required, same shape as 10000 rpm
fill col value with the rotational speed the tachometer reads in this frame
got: 2750 rpm
